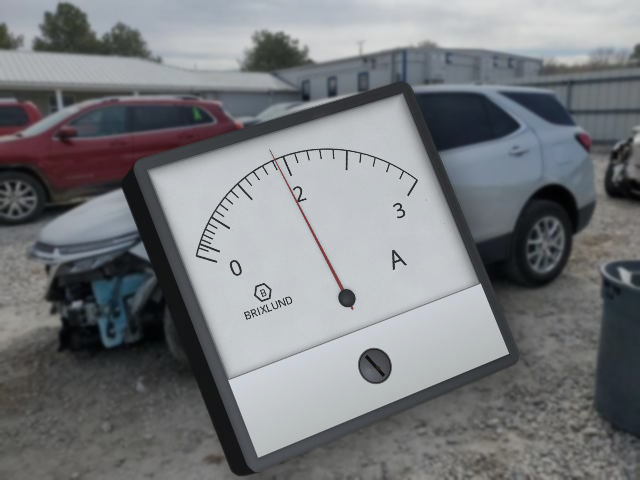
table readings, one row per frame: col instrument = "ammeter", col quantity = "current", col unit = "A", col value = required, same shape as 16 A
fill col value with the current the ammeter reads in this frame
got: 1.9 A
